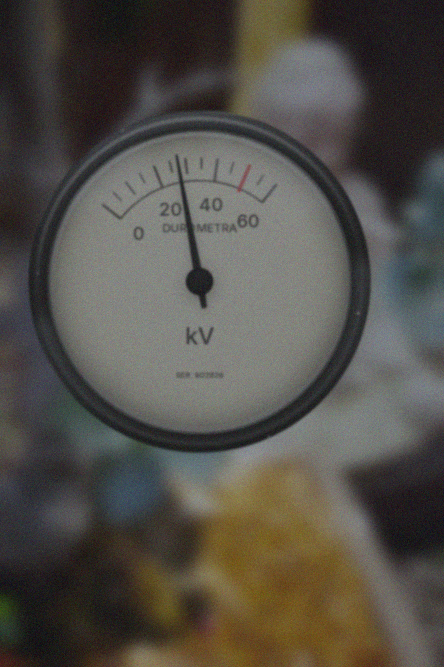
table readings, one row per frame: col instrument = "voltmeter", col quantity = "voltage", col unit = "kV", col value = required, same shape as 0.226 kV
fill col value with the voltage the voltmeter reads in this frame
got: 27.5 kV
